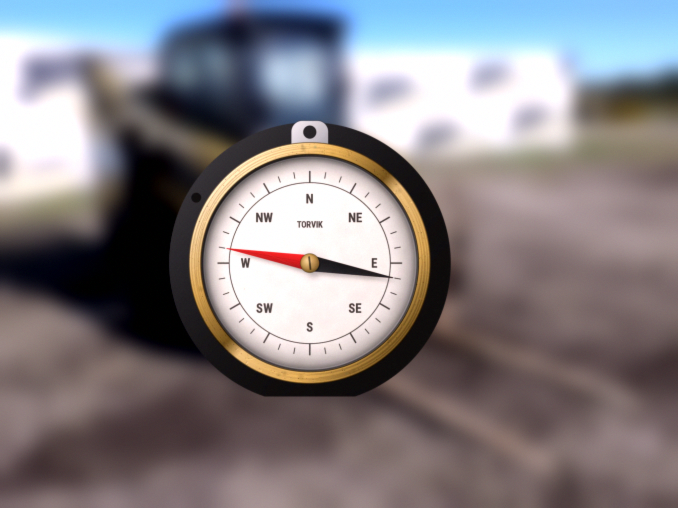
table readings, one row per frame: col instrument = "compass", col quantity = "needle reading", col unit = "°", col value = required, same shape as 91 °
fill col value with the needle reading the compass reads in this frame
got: 280 °
